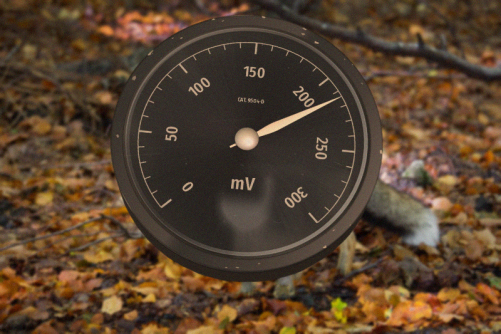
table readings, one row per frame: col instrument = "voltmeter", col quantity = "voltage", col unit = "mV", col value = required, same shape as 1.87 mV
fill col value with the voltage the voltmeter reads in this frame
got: 215 mV
